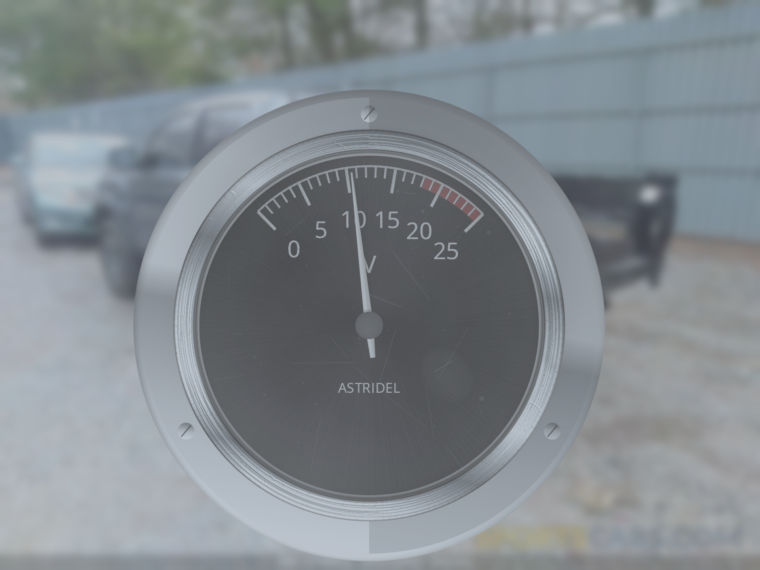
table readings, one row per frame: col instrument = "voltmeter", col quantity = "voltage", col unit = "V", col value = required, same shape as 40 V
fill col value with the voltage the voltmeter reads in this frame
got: 10.5 V
